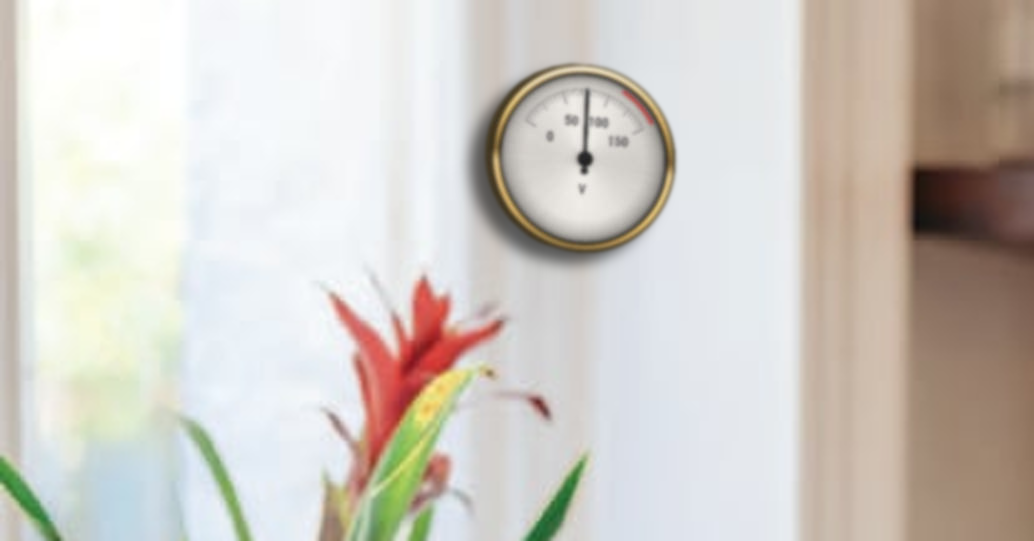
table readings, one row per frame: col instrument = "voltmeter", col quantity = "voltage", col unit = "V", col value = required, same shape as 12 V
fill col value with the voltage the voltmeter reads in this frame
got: 75 V
